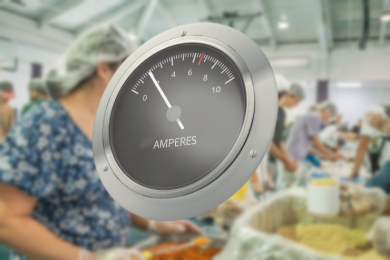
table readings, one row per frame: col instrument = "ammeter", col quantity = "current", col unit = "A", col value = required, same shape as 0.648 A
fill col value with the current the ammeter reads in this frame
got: 2 A
